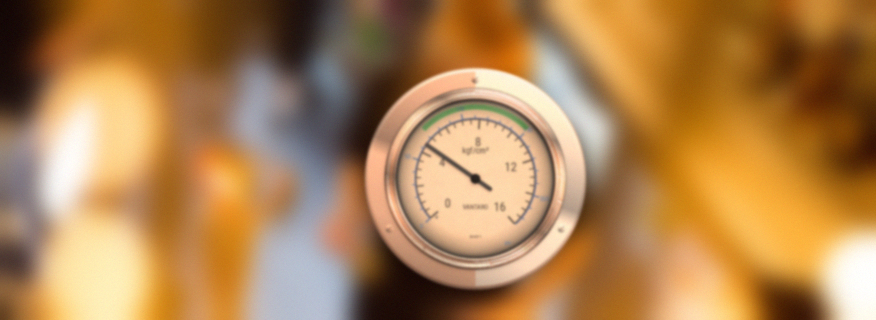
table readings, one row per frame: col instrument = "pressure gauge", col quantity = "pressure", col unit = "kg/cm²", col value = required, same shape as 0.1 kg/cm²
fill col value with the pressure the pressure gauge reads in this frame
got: 4.5 kg/cm²
